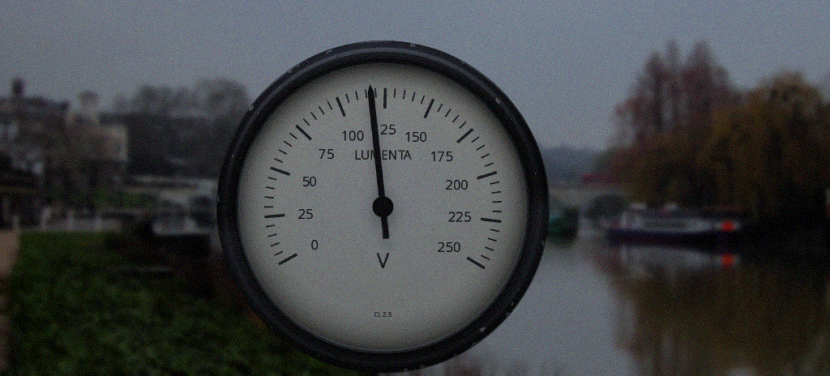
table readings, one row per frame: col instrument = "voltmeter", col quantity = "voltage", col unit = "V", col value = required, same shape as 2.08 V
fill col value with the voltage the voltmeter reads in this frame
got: 117.5 V
